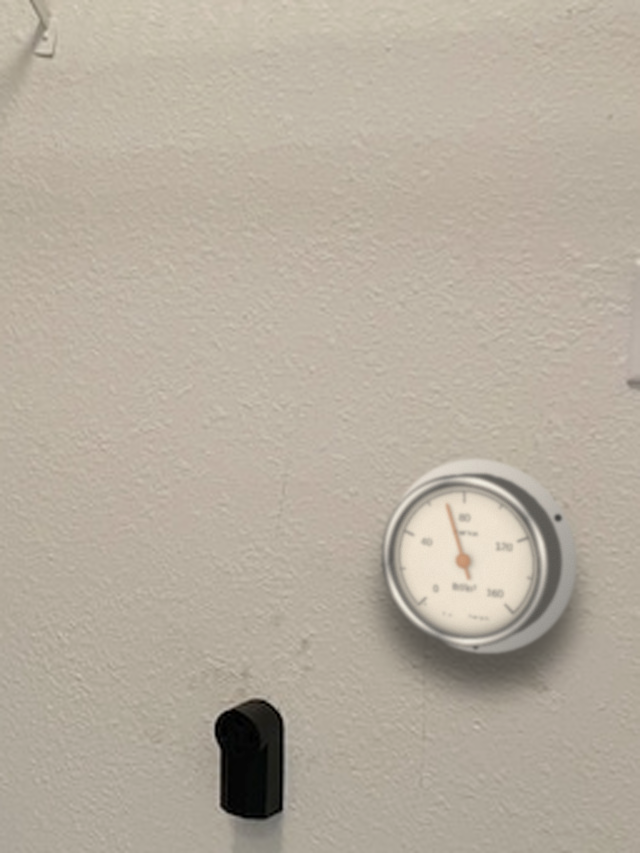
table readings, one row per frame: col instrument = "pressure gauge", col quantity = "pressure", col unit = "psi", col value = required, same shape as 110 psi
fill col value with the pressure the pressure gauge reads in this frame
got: 70 psi
